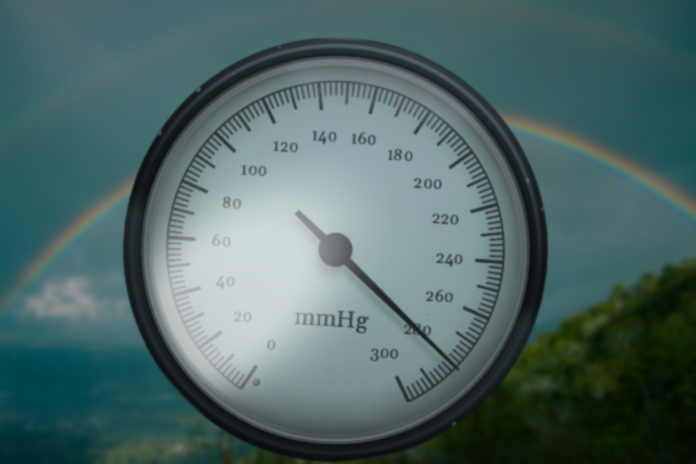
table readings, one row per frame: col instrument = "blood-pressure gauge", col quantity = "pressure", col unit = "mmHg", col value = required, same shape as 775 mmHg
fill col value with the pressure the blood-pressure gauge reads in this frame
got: 280 mmHg
